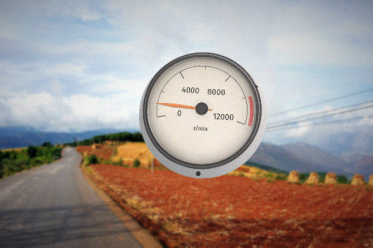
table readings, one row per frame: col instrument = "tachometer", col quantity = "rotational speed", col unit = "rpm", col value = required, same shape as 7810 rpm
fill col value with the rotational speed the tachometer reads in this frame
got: 1000 rpm
